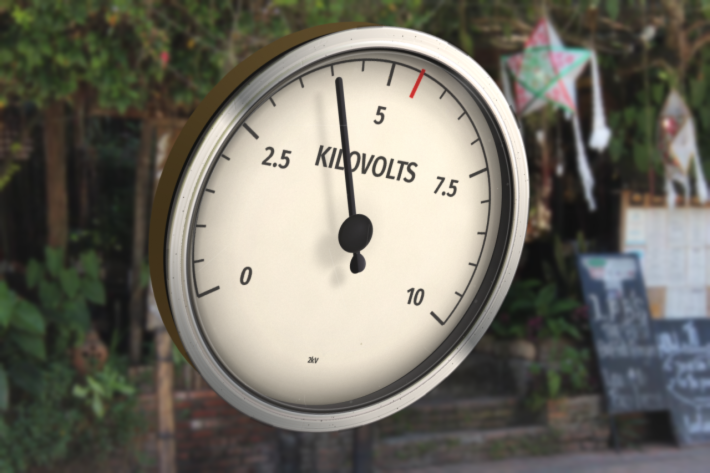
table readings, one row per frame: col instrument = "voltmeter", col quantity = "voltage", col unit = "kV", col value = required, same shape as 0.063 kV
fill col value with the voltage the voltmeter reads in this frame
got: 4 kV
